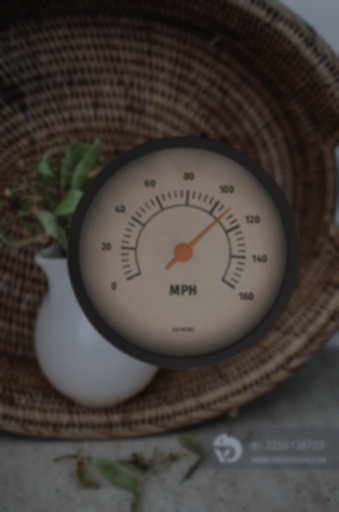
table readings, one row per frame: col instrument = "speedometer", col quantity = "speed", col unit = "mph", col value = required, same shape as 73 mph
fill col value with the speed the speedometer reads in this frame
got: 108 mph
